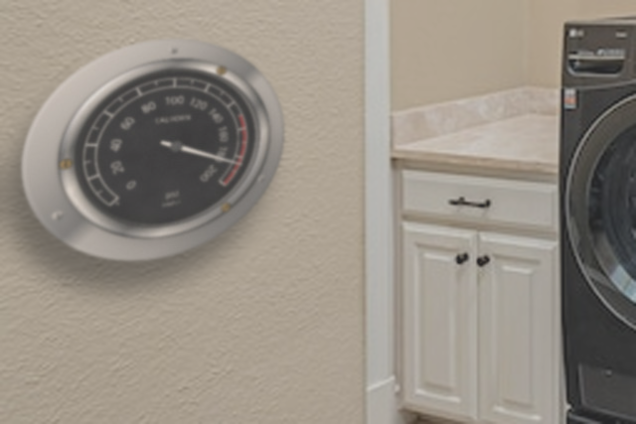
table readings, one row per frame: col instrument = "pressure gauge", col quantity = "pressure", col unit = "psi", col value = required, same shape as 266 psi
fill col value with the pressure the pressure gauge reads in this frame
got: 185 psi
